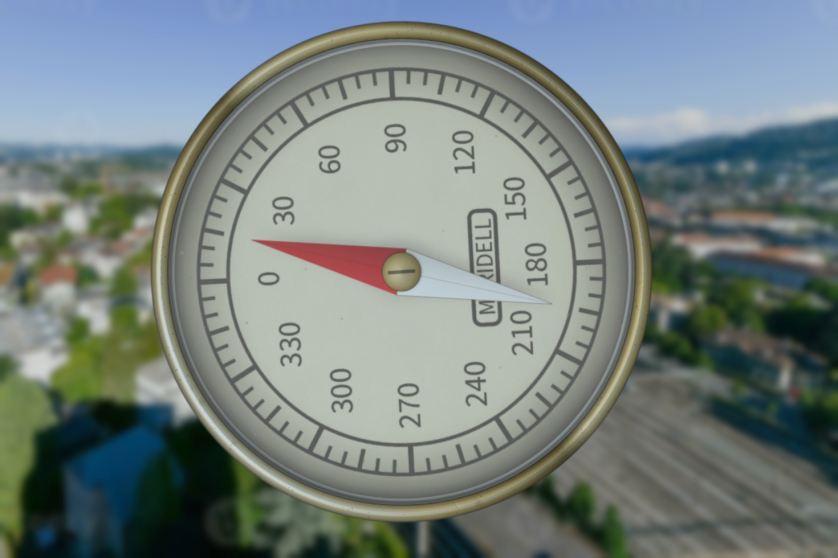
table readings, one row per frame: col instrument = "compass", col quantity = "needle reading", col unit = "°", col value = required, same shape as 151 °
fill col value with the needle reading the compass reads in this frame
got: 15 °
